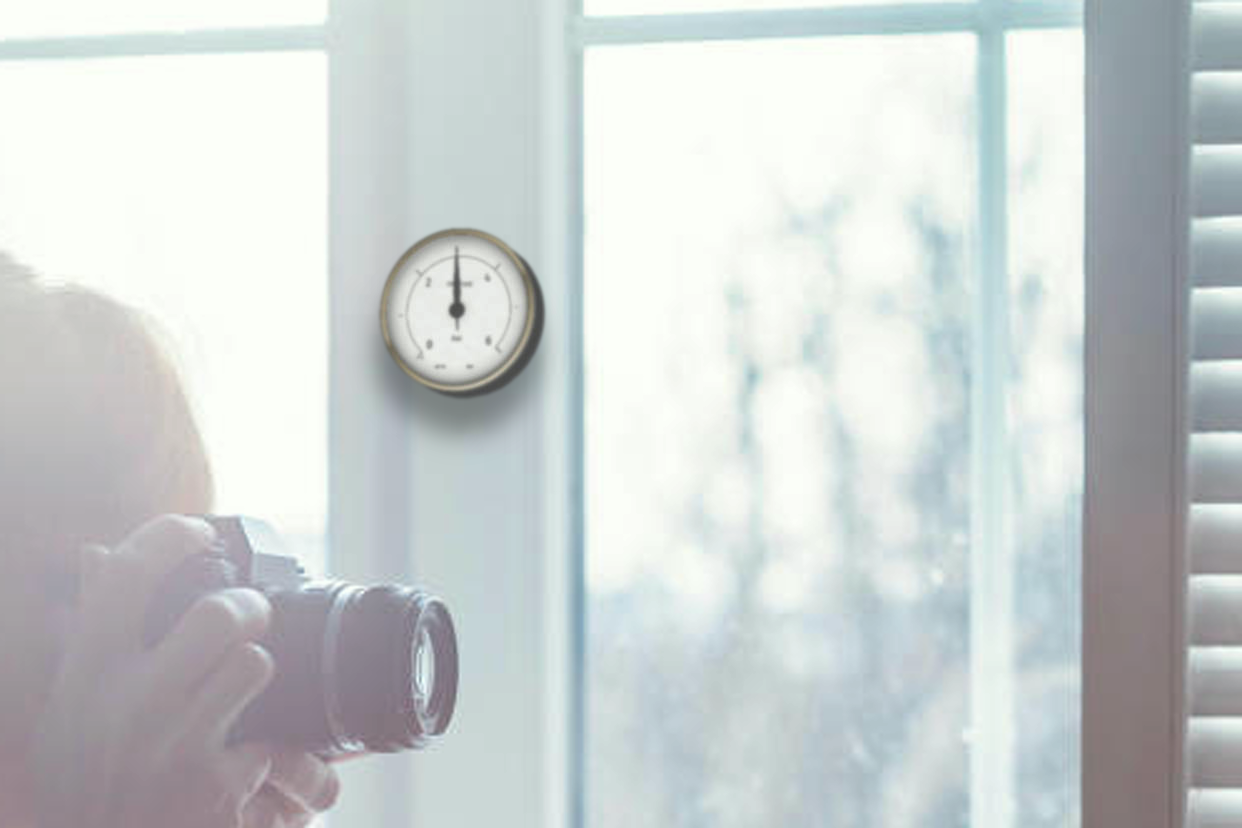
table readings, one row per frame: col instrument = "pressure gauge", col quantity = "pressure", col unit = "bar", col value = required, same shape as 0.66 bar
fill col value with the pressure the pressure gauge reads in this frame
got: 3 bar
